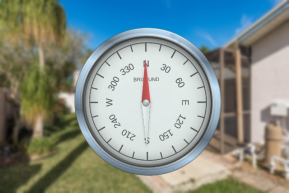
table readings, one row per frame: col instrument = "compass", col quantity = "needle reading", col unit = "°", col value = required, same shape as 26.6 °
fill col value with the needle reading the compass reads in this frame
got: 0 °
